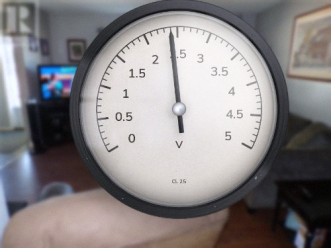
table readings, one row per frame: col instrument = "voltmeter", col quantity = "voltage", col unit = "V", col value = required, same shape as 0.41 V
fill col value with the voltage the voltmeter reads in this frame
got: 2.4 V
